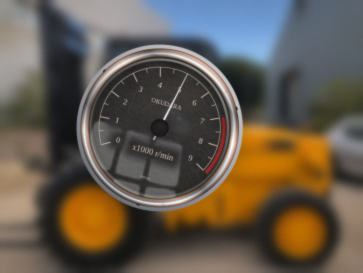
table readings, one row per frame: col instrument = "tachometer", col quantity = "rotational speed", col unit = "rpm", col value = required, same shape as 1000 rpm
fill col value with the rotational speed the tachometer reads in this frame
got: 5000 rpm
